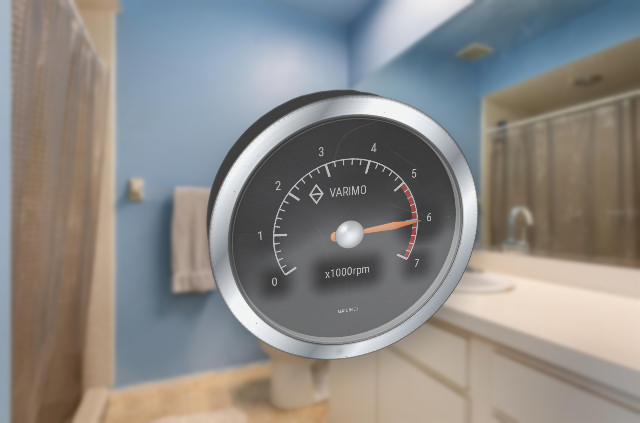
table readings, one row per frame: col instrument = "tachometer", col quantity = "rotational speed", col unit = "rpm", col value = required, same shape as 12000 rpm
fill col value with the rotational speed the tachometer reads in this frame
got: 6000 rpm
